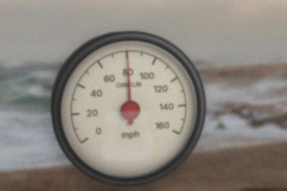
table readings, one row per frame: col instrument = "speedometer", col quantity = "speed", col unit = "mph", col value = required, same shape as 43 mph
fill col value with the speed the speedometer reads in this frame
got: 80 mph
